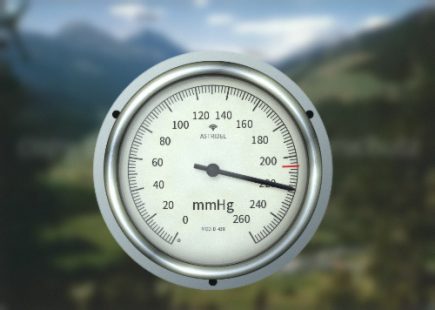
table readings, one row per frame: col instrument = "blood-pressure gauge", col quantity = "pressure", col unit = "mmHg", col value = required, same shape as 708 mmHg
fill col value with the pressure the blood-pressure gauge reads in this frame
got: 220 mmHg
